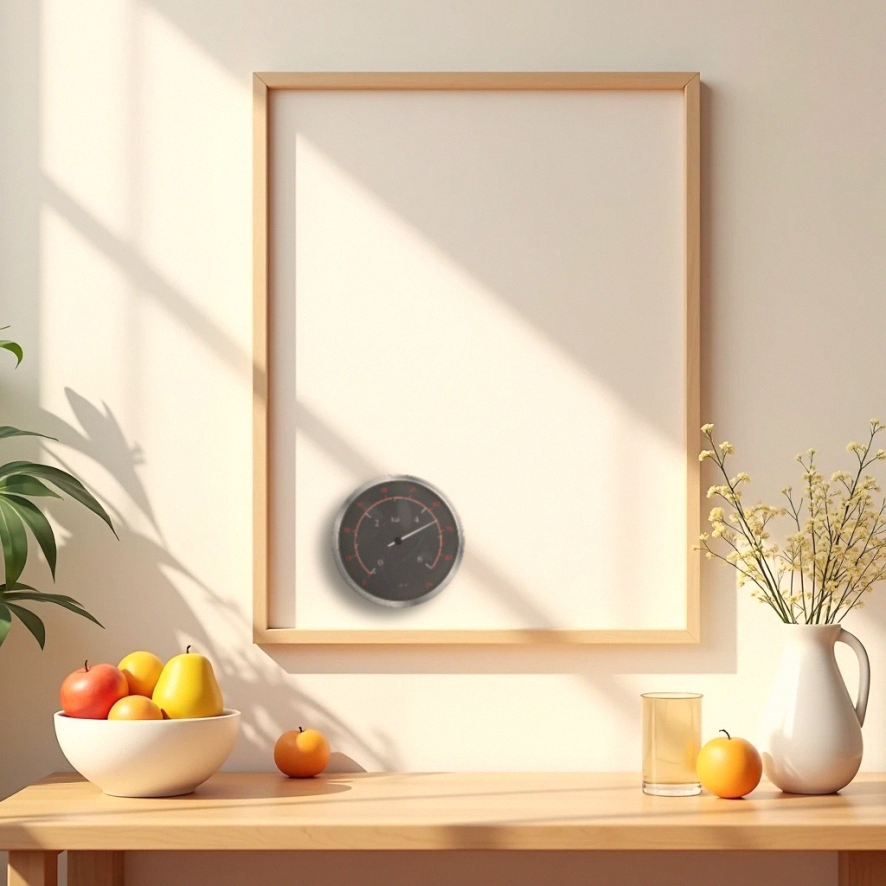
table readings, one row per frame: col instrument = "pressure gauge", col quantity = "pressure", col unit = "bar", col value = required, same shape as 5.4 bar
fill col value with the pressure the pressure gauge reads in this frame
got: 4.5 bar
